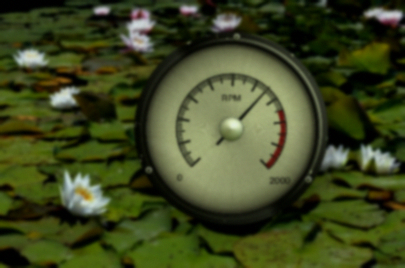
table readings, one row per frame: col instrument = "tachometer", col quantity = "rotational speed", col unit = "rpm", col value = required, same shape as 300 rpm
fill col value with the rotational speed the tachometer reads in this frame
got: 1300 rpm
